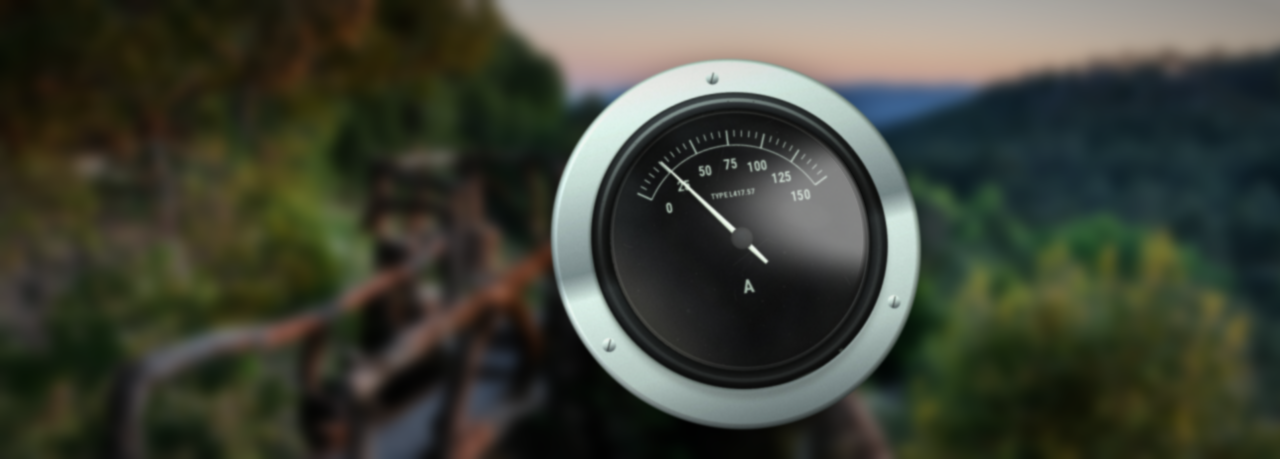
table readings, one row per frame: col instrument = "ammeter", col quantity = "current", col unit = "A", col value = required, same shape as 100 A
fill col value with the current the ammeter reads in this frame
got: 25 A
